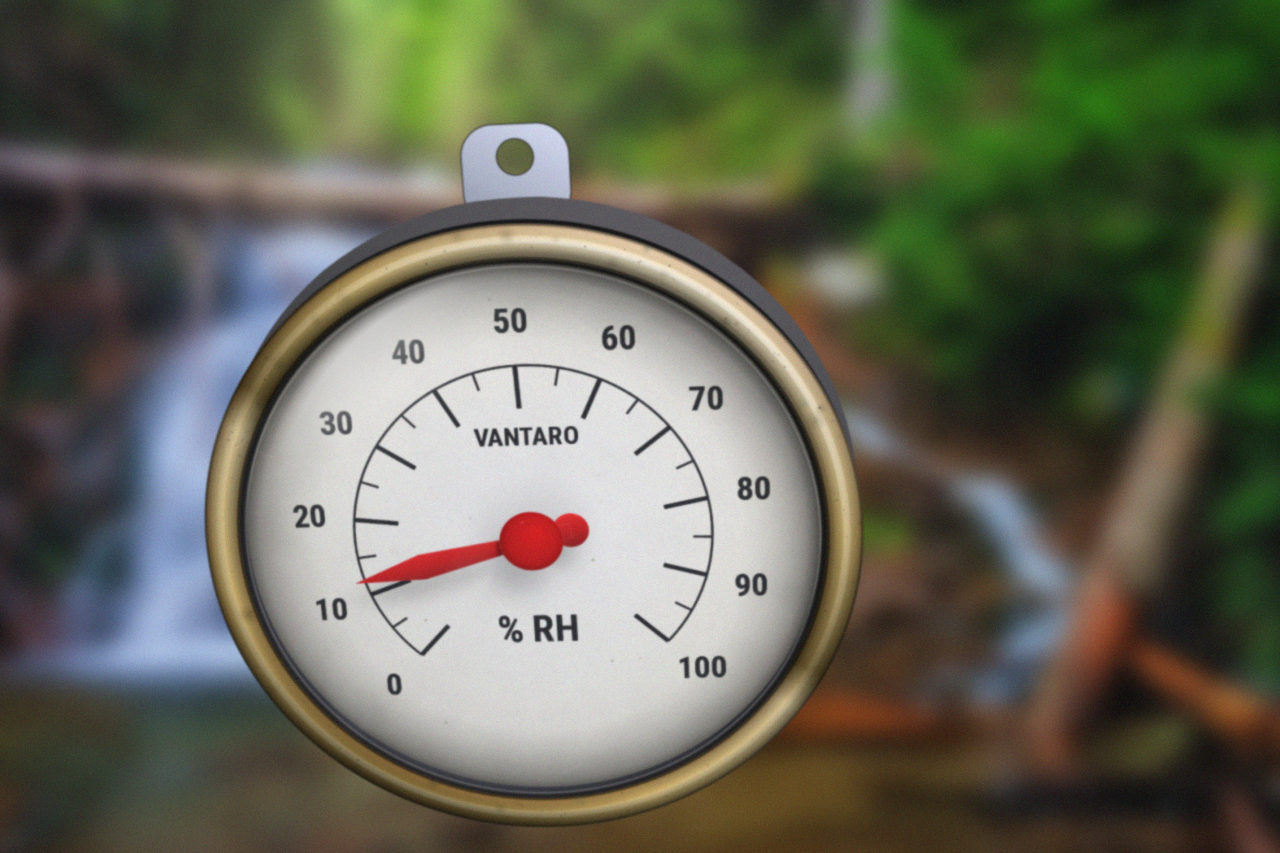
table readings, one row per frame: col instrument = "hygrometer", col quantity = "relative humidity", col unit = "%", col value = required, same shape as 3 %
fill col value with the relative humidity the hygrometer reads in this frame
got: 12.5 %
